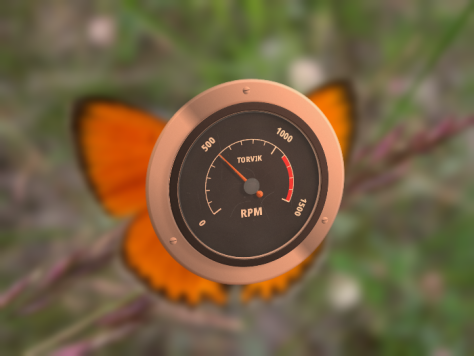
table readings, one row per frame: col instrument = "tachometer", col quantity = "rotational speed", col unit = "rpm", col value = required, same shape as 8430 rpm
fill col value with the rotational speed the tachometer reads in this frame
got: 500 rpm
